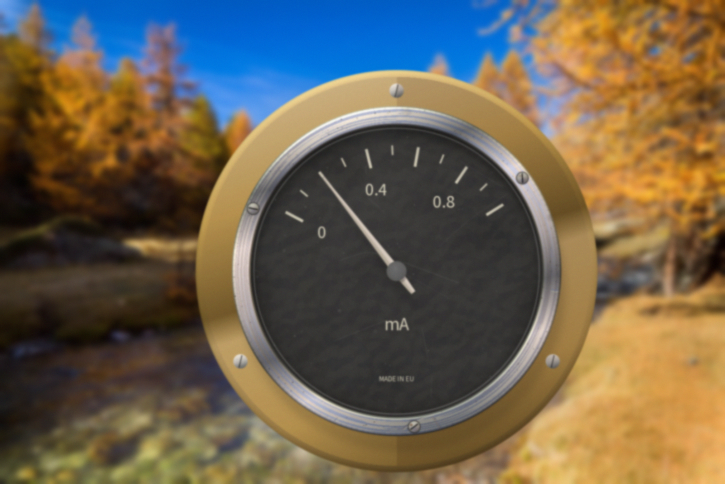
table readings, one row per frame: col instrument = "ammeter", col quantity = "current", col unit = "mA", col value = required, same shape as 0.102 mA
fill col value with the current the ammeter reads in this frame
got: 0.2 mA
